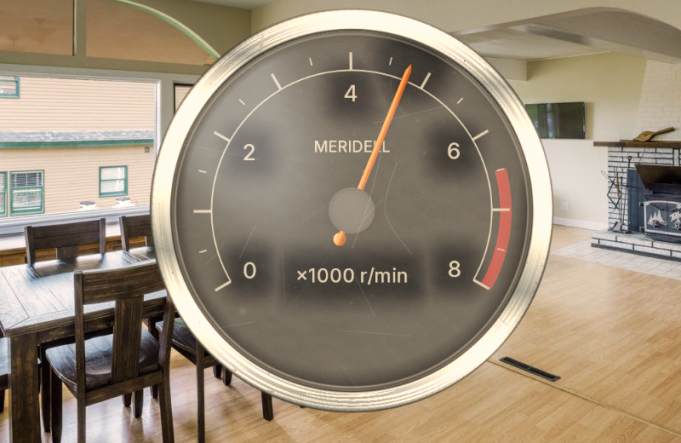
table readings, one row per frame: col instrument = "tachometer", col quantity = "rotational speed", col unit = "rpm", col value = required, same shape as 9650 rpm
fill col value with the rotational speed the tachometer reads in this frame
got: 4750 rpm
